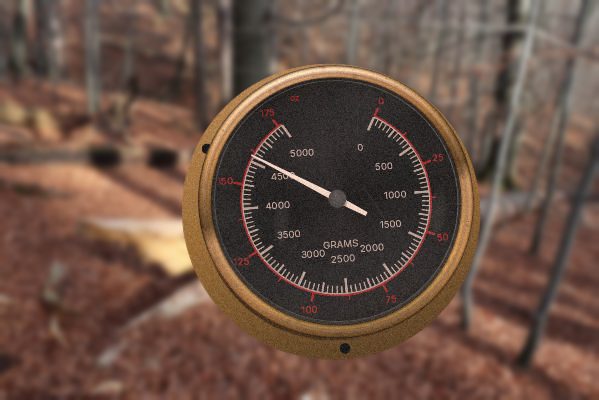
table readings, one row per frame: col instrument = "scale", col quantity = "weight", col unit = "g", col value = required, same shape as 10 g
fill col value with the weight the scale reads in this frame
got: 4550 g
